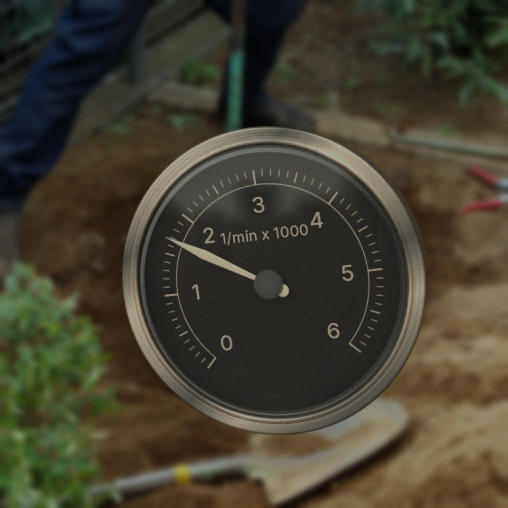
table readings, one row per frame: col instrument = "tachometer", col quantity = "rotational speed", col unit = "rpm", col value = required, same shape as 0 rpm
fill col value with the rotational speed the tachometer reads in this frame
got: 1700 rpm
